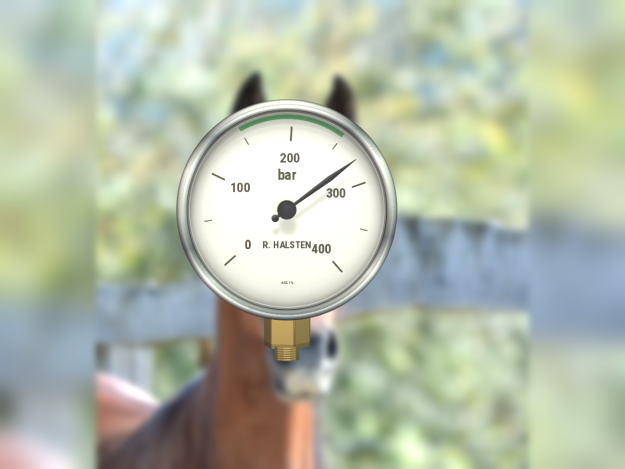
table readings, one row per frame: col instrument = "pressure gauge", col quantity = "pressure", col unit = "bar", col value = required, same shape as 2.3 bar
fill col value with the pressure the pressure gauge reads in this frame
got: 275 bar
